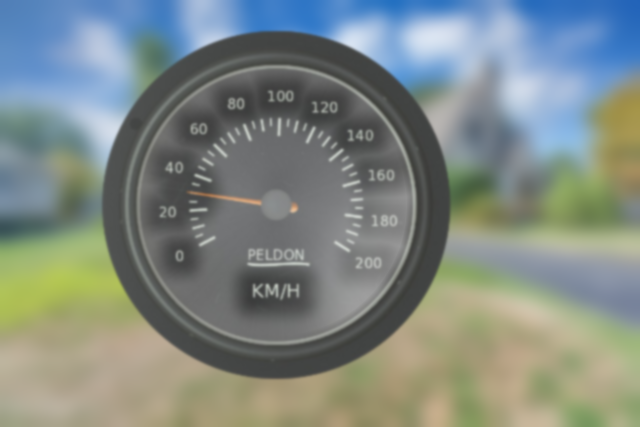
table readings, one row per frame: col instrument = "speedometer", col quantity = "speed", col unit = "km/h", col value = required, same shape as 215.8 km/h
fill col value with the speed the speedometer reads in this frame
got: 30 km/h
